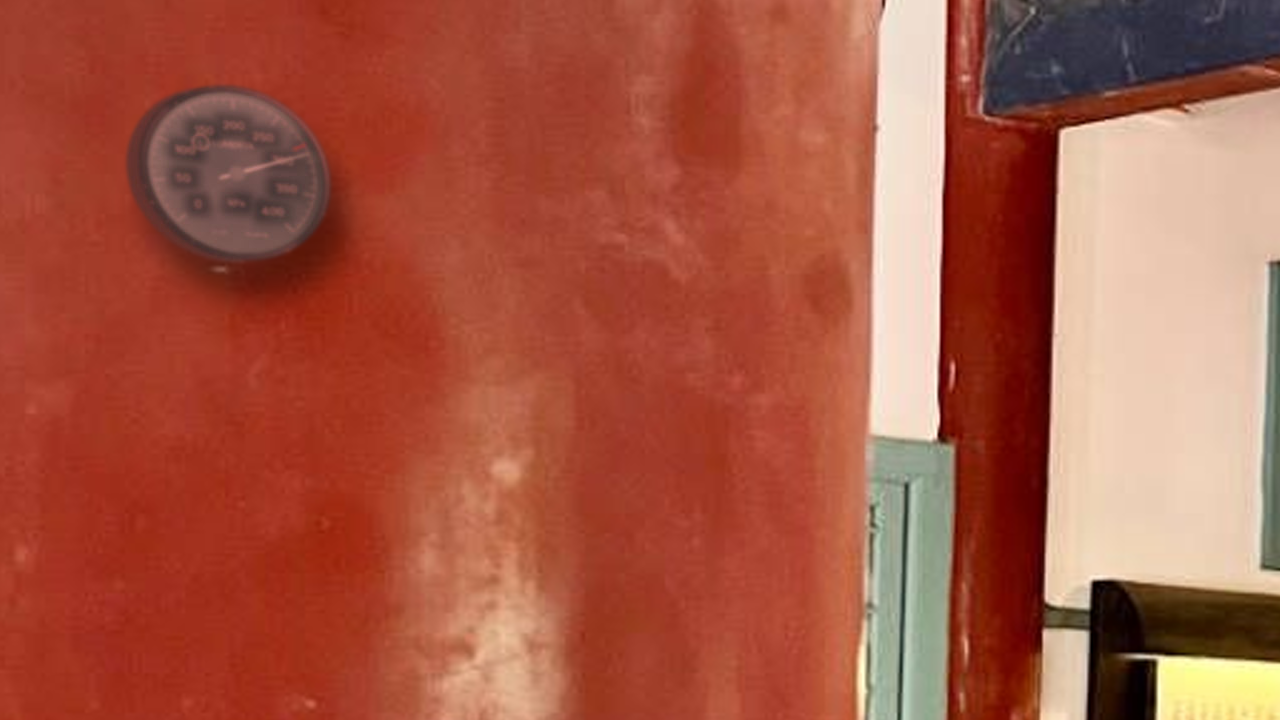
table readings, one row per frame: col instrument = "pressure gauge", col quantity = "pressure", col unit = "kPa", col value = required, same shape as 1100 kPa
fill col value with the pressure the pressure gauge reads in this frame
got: 300 kPa
